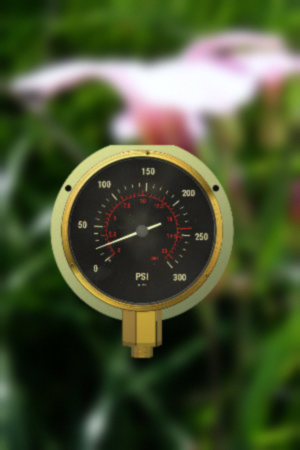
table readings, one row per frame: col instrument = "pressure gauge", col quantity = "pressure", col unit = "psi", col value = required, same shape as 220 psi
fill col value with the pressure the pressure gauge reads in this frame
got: 20 psi
